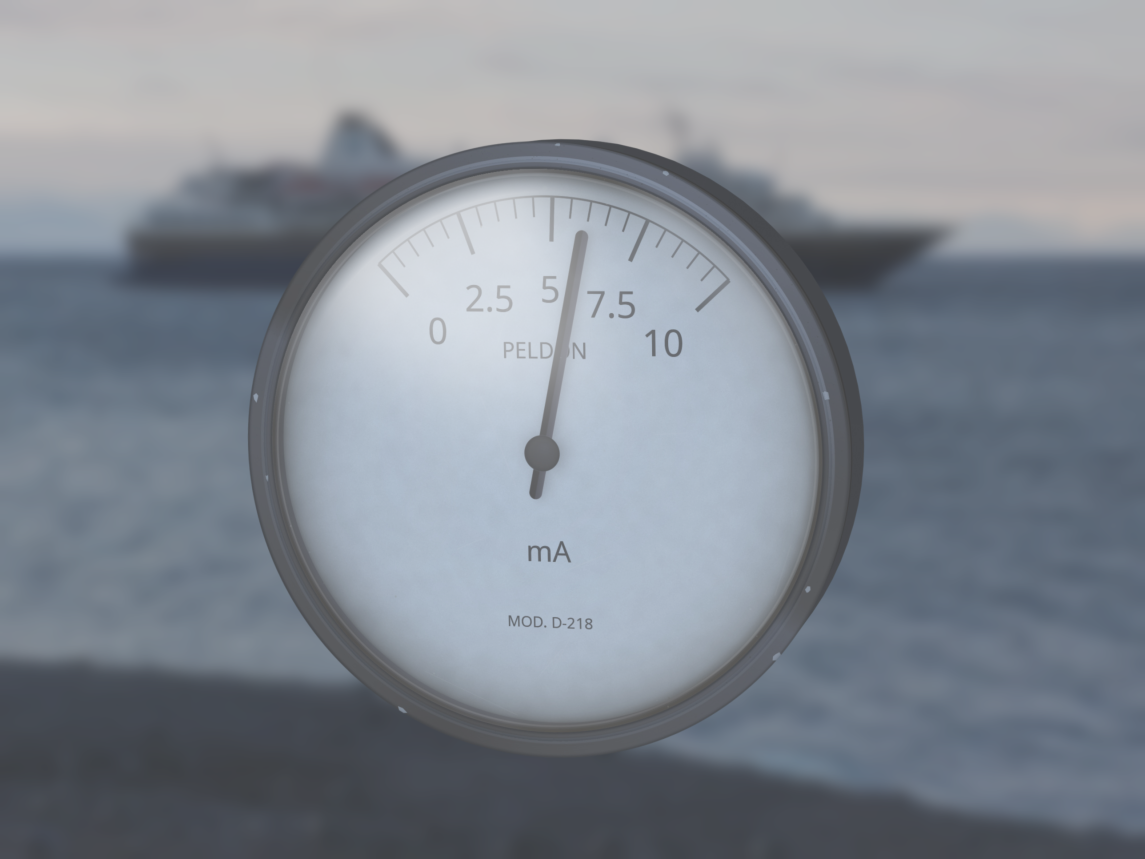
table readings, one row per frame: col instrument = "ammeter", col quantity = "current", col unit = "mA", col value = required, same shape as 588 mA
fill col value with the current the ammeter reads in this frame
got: 6 mA
